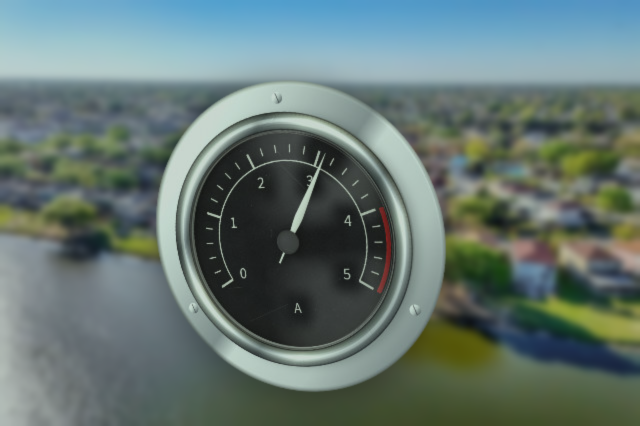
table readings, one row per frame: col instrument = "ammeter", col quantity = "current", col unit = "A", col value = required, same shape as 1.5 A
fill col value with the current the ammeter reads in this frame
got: 3.1 A
